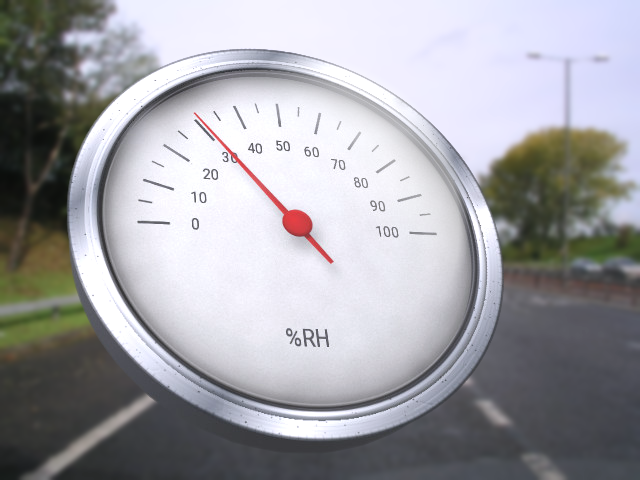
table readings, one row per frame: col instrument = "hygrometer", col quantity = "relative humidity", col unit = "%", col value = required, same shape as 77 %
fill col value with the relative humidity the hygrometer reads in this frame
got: 30 %
